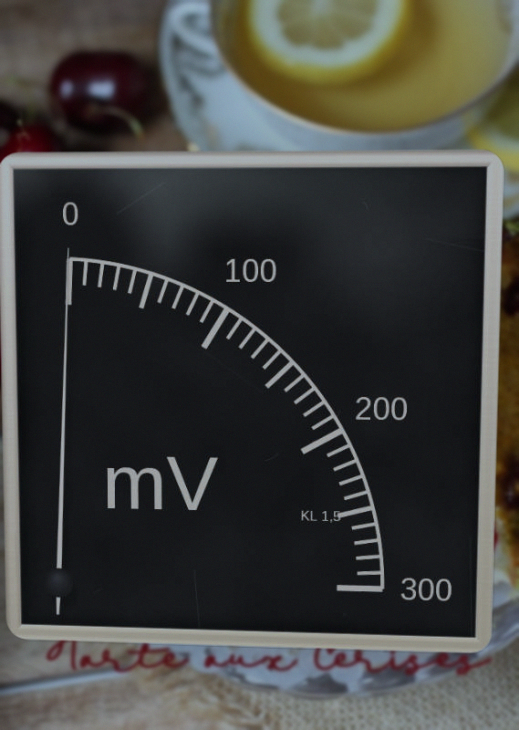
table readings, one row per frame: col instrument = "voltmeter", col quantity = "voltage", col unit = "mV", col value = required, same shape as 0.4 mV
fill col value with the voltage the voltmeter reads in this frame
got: 0 mV
